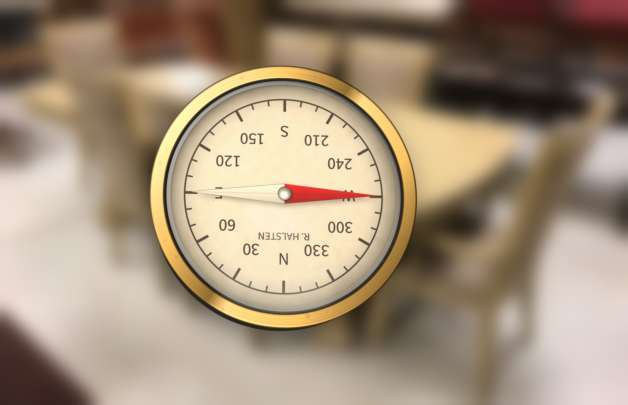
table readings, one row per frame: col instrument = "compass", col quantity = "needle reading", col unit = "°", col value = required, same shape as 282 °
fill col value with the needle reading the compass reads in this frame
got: 270 °
